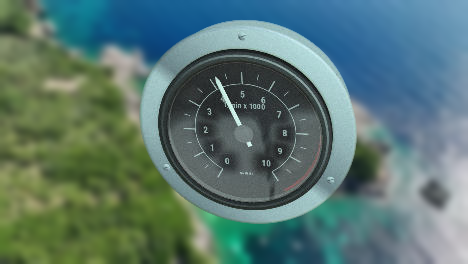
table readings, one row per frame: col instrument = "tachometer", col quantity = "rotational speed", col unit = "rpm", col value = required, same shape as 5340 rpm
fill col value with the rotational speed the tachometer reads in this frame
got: 4250 rpm
